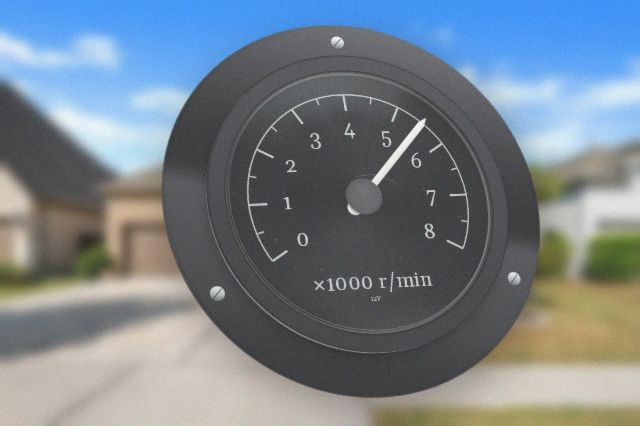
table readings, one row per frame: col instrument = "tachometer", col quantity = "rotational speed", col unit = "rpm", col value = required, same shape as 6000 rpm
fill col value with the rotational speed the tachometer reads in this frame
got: 5500 rpm
